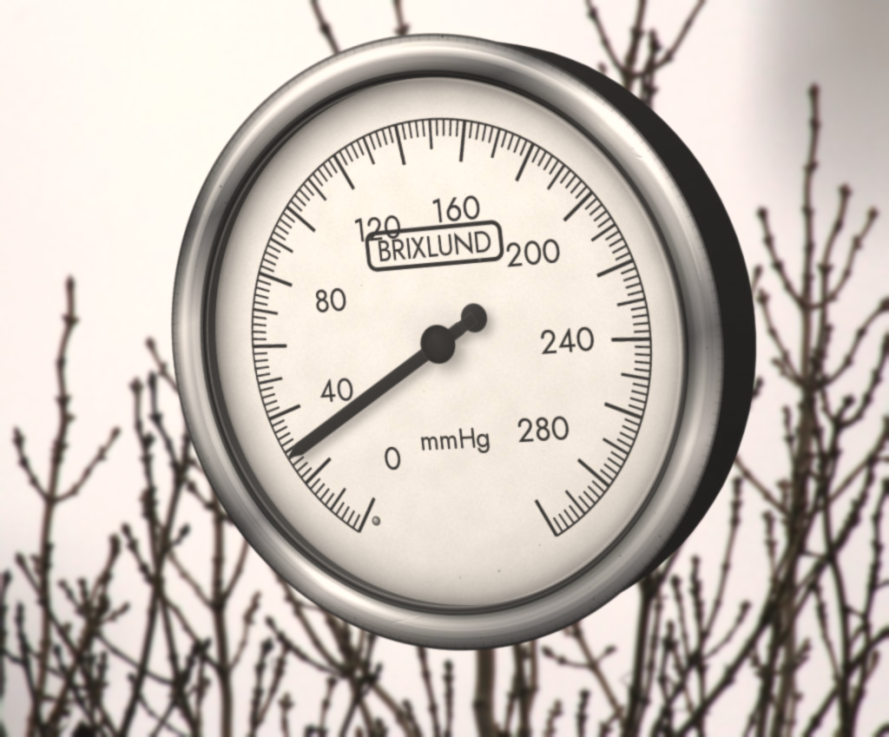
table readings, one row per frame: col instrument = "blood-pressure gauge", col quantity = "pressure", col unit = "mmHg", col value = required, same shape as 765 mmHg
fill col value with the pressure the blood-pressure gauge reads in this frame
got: 28 mmHg
